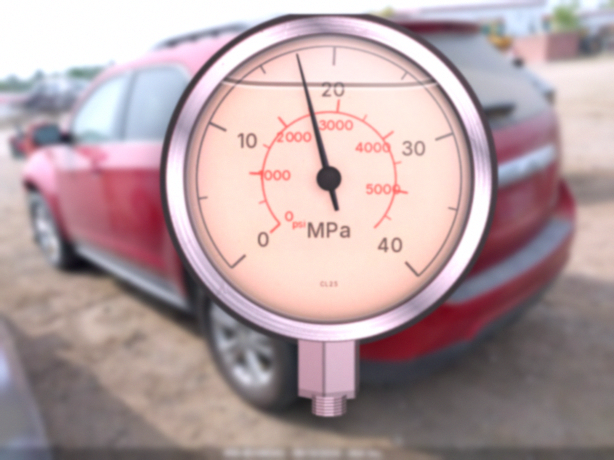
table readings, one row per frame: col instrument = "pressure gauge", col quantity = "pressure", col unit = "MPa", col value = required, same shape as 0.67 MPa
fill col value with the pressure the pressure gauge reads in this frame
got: 17.5 MPa
